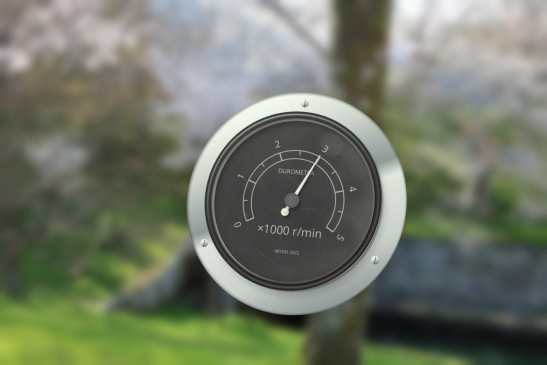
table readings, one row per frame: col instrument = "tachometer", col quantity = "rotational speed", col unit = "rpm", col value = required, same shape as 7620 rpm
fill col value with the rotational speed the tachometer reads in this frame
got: 3000 rpm
